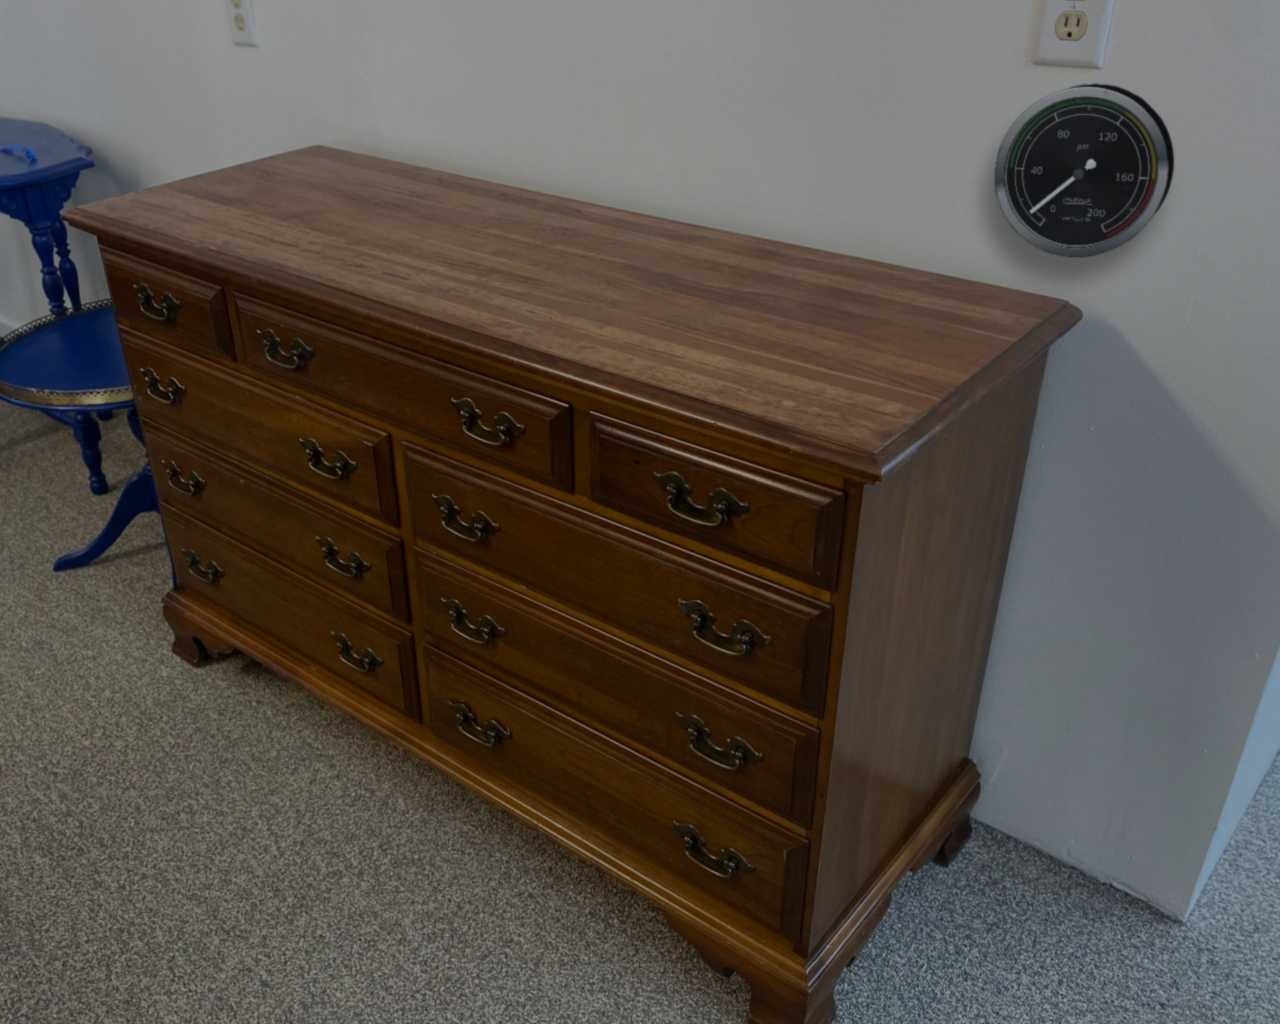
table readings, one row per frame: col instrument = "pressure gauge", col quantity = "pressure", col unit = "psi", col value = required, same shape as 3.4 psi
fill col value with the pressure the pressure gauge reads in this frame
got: 10 psi
